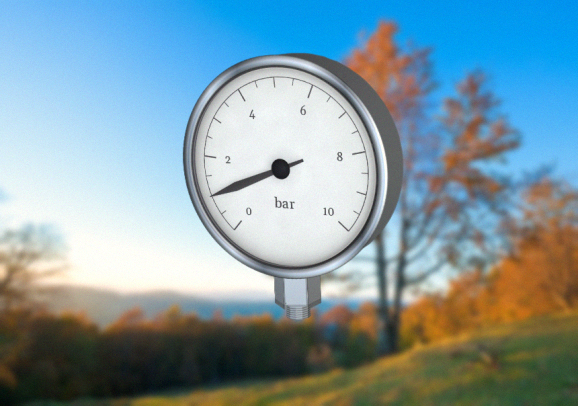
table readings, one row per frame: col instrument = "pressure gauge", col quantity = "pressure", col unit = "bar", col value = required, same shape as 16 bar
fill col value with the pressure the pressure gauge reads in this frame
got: 1 bar
